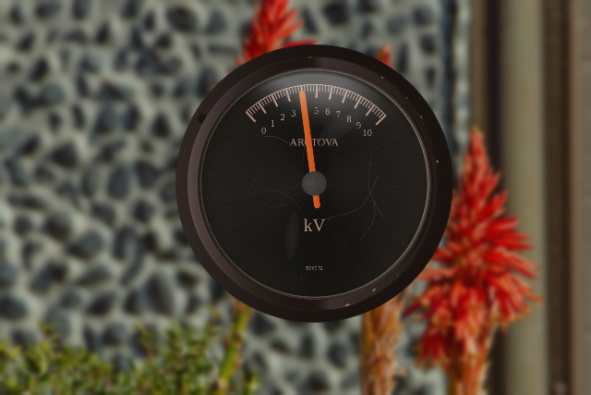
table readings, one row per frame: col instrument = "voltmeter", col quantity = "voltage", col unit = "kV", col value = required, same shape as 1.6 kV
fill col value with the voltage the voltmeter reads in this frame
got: 4 kV
